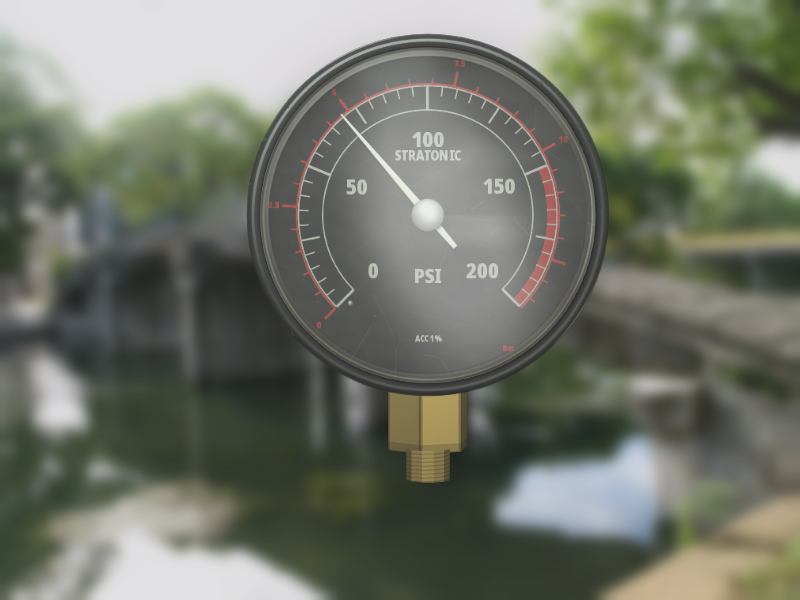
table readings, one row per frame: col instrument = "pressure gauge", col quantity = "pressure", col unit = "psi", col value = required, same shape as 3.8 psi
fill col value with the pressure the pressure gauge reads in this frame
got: 70 psi
